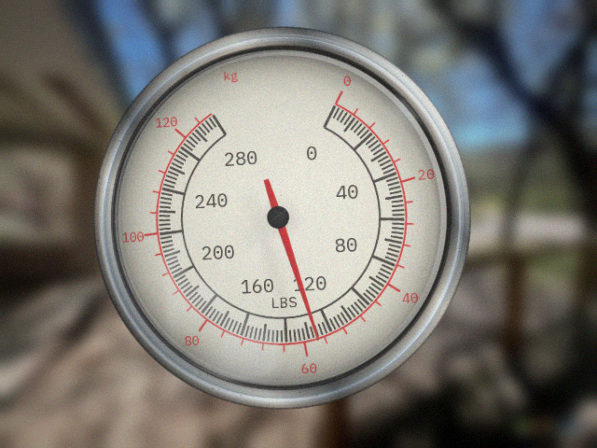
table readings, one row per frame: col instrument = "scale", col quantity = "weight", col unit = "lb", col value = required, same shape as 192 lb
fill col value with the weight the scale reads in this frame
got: 126 lb
